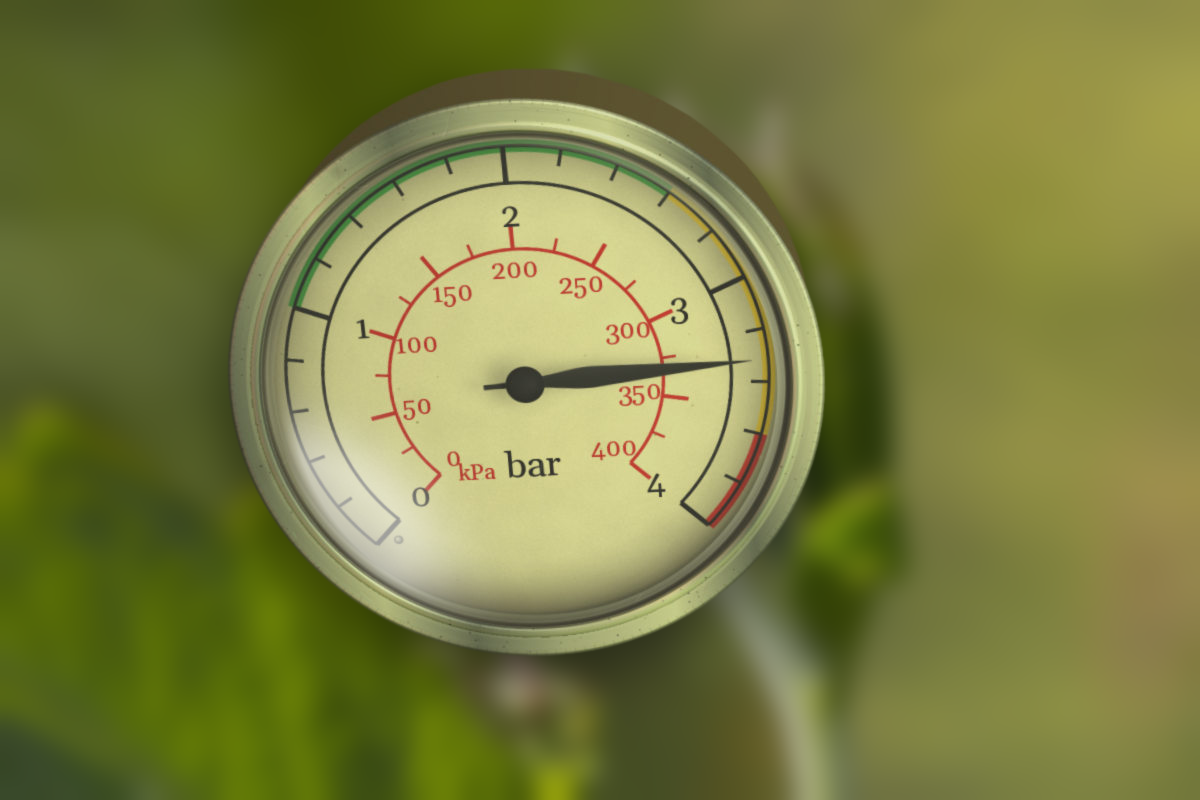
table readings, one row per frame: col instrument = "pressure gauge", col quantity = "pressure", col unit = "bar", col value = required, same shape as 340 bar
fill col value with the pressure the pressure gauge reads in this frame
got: 3.3 bar
